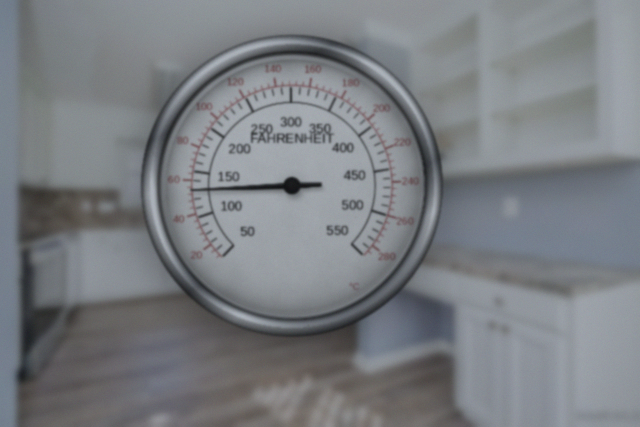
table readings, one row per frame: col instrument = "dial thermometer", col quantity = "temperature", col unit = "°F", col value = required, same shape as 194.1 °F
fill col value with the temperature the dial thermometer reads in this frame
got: 130 °F
